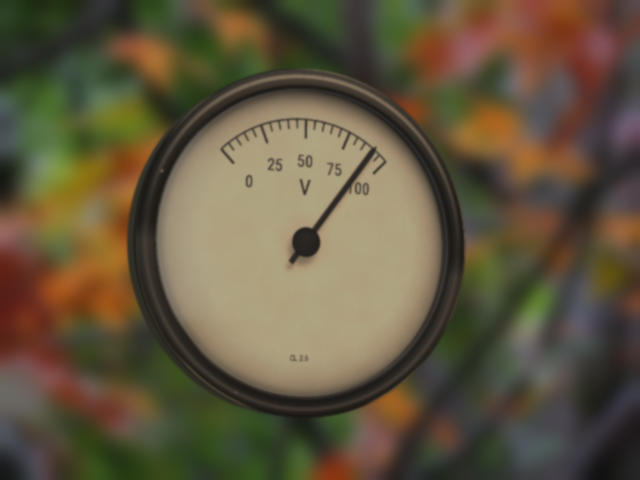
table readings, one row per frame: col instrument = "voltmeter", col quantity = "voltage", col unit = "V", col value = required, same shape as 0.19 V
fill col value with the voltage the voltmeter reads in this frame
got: 90 V
